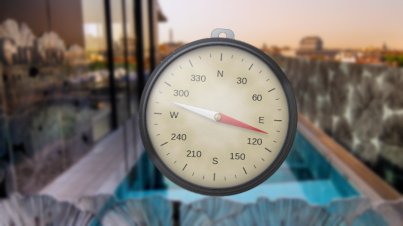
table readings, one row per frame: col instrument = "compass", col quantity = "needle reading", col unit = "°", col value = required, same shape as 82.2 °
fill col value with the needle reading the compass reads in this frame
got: 105 °
